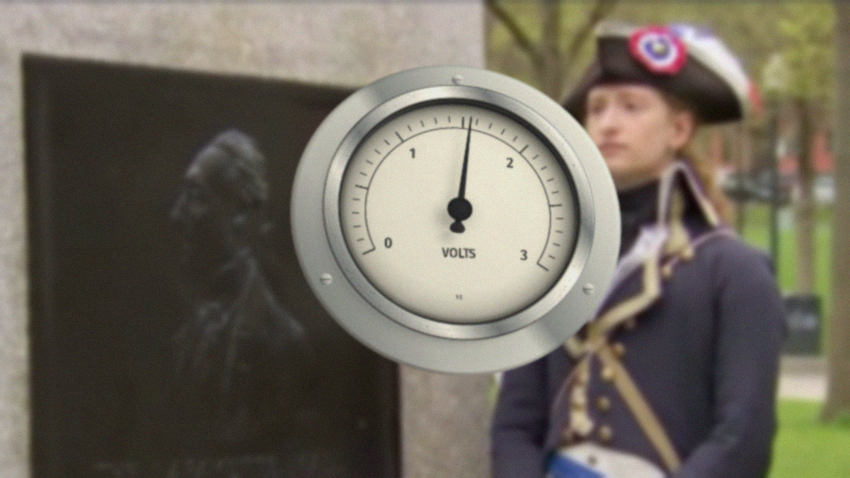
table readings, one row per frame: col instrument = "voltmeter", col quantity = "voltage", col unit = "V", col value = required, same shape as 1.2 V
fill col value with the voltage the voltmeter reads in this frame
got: 1.55 V
